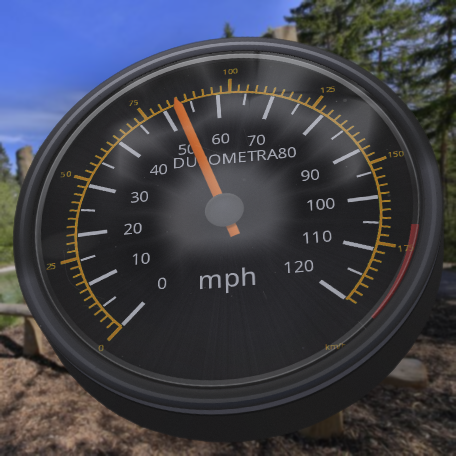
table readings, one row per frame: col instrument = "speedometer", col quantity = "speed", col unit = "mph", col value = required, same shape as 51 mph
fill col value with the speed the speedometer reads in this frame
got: 52.5 mph
